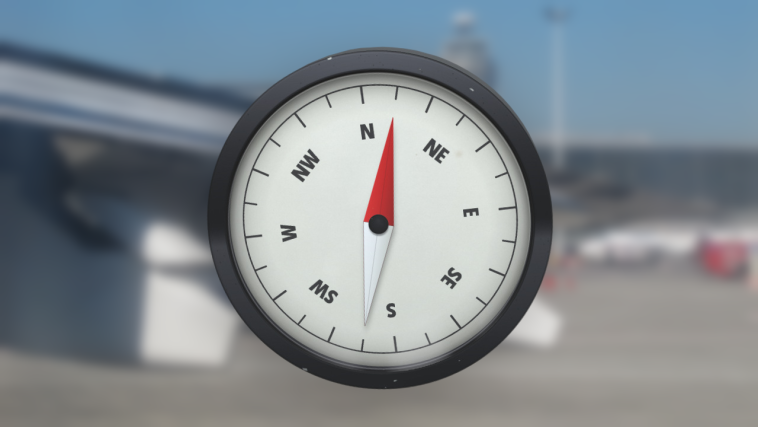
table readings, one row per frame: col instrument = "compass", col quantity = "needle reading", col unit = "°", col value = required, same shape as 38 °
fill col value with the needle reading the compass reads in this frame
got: 15 °
